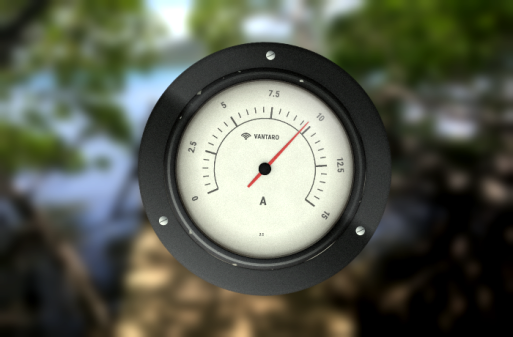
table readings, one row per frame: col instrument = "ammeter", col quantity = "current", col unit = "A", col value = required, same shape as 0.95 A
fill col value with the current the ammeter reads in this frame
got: 9.75 A
